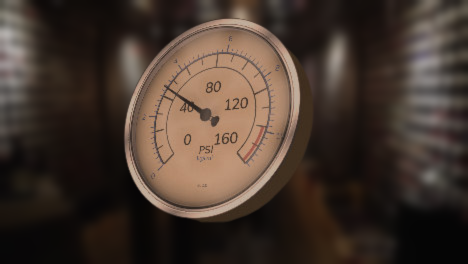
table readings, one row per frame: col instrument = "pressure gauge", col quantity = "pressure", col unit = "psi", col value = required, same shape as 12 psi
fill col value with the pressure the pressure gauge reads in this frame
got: 45 psi
